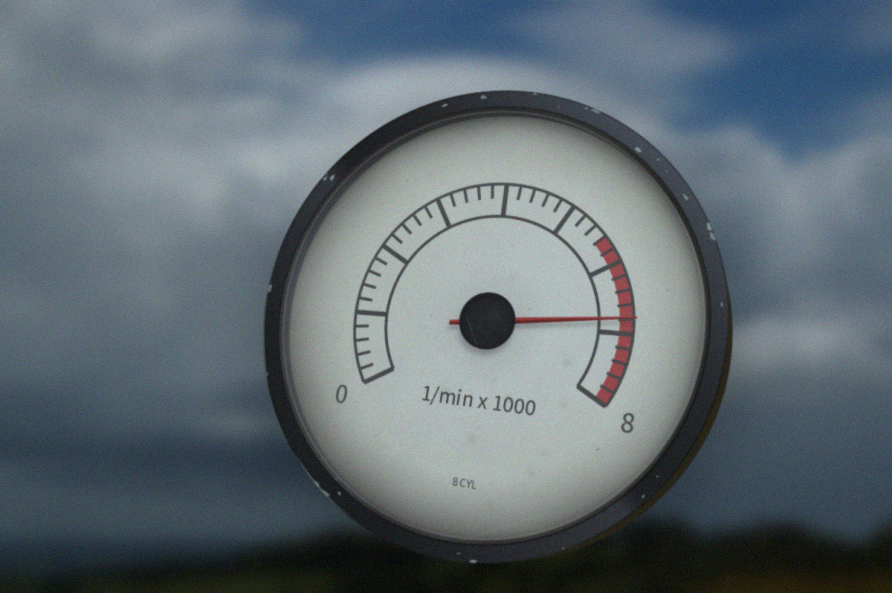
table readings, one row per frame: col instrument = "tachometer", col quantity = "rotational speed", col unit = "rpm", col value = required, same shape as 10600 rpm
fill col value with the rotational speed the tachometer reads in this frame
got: 6800 rpm
